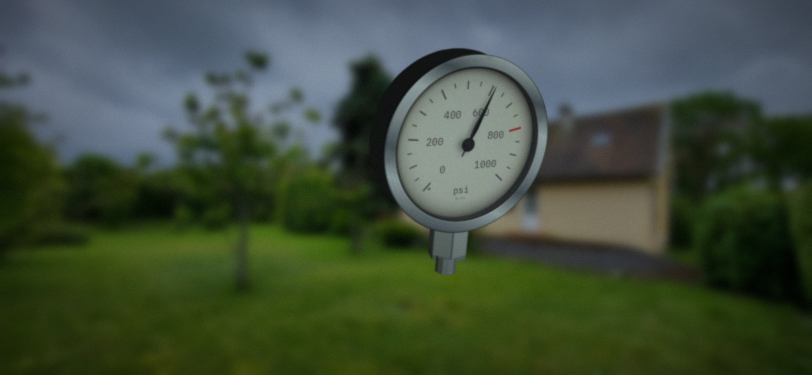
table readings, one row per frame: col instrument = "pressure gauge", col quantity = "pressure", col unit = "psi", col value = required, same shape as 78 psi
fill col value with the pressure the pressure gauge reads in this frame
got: 600 psi
